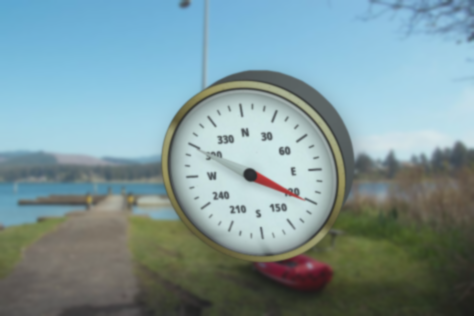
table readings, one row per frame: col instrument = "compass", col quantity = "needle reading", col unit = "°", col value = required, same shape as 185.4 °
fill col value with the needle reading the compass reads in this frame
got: 120 °
